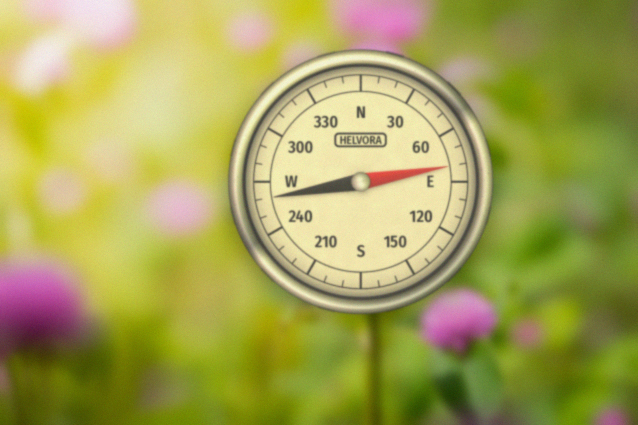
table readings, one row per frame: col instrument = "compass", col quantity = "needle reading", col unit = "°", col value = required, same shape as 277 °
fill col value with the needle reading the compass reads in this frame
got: 80 °
